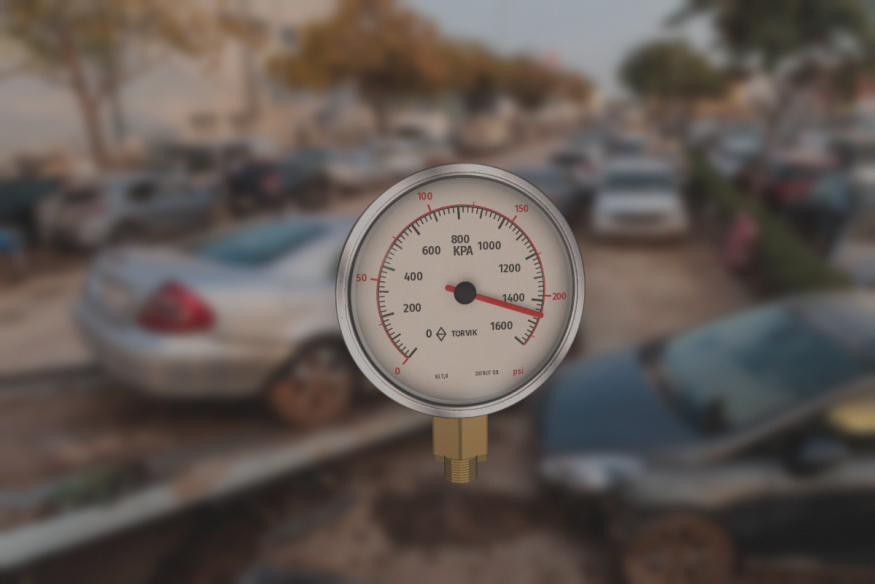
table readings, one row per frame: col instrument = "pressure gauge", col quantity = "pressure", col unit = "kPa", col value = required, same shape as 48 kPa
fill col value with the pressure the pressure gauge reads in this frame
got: 1460 kPa
